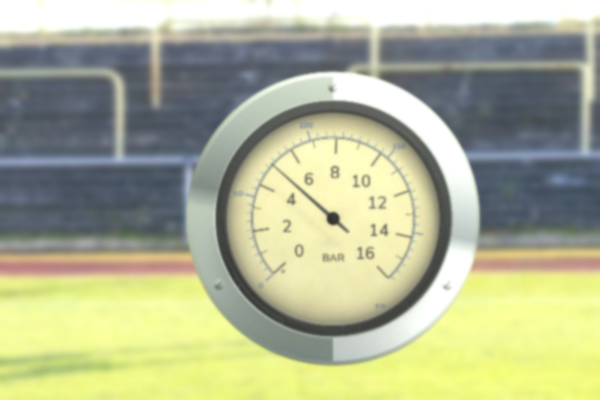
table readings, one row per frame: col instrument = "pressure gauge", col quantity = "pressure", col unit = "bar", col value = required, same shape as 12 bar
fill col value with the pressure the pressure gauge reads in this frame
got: 5 bar
